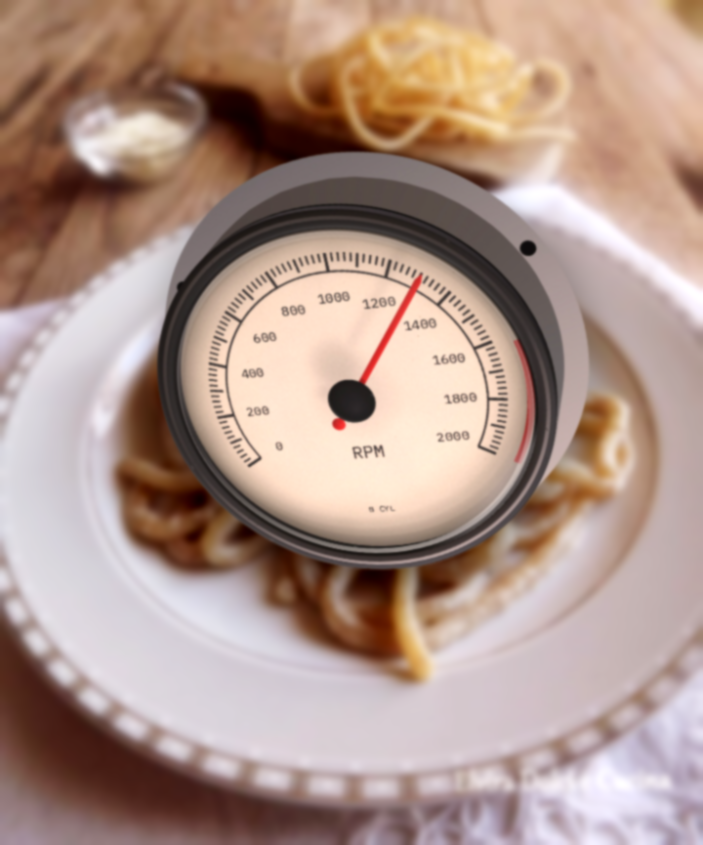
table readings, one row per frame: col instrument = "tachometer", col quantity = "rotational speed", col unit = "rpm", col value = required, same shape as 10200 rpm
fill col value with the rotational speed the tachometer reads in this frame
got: 1300 rpm
